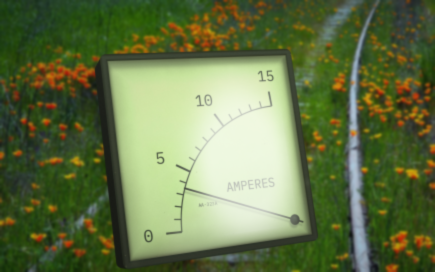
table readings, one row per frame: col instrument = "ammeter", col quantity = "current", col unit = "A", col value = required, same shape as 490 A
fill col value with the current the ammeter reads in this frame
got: 3.5 A
